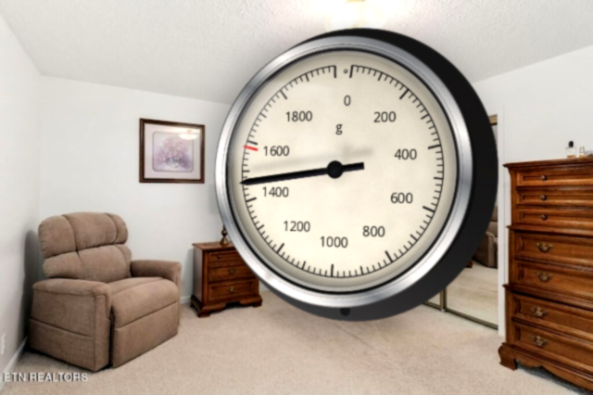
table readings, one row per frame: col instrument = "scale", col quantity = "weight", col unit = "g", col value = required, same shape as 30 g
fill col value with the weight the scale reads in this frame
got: 1460 g
